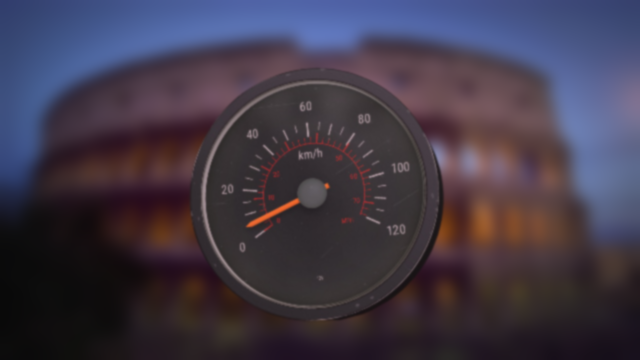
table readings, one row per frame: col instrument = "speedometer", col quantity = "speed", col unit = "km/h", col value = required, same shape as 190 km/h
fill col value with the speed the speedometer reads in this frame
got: 5 km/h
